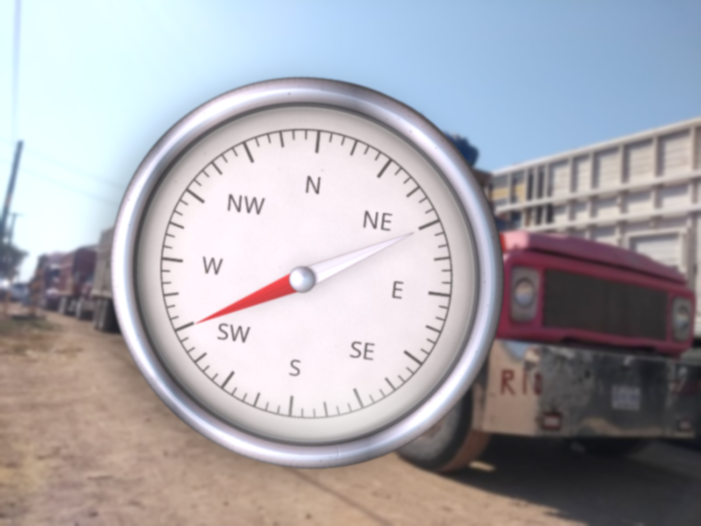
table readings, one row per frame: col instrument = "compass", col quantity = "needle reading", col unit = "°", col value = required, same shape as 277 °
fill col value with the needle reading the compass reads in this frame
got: 240 °
